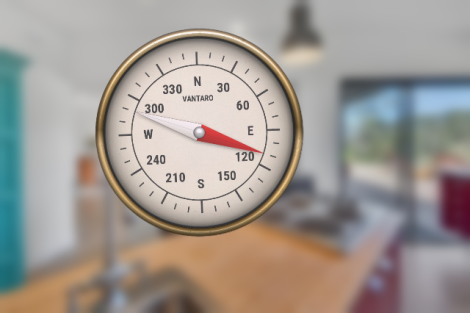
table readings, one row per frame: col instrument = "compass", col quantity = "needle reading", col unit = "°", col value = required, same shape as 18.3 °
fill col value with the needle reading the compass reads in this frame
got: 110 °
